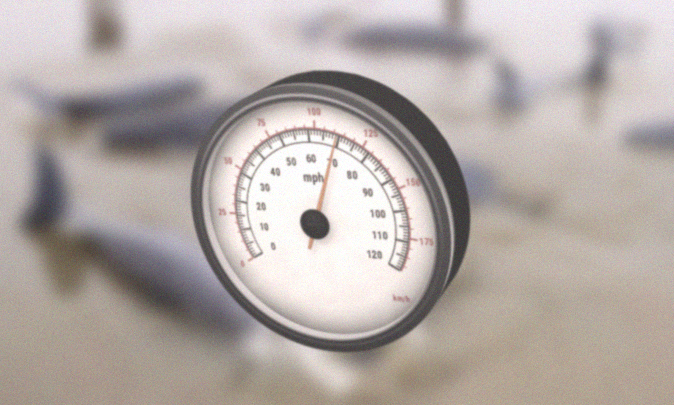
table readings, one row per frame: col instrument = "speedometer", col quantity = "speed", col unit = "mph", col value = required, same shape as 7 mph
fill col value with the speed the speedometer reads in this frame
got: 70 mph
